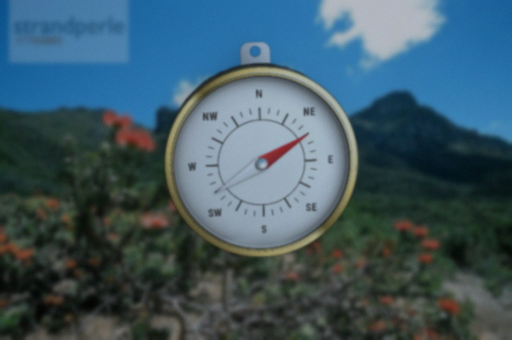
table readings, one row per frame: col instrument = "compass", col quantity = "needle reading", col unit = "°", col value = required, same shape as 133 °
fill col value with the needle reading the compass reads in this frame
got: 60 °
